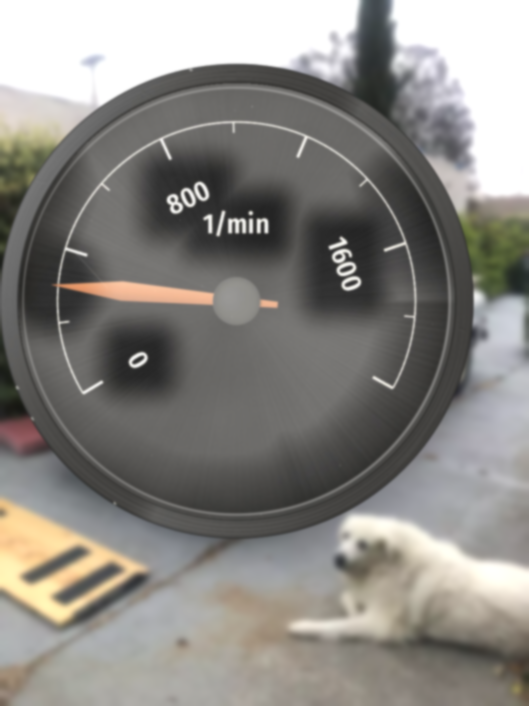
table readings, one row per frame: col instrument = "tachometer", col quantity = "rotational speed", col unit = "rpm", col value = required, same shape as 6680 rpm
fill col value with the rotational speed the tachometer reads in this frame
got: 300 rpm
